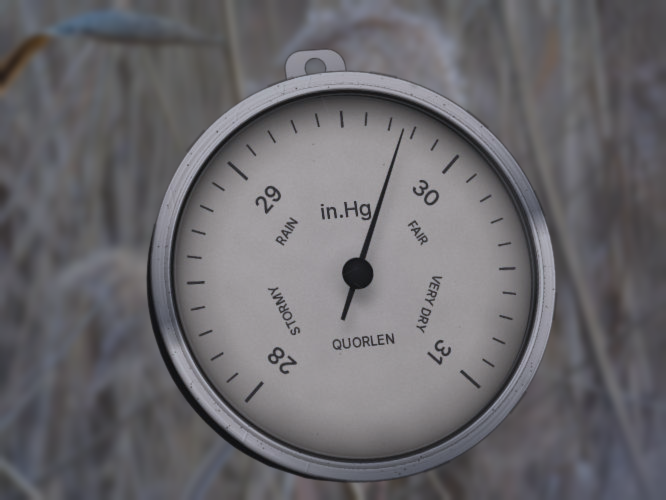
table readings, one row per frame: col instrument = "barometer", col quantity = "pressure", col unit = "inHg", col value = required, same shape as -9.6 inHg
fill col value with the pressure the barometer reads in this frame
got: 29.75 inHg
